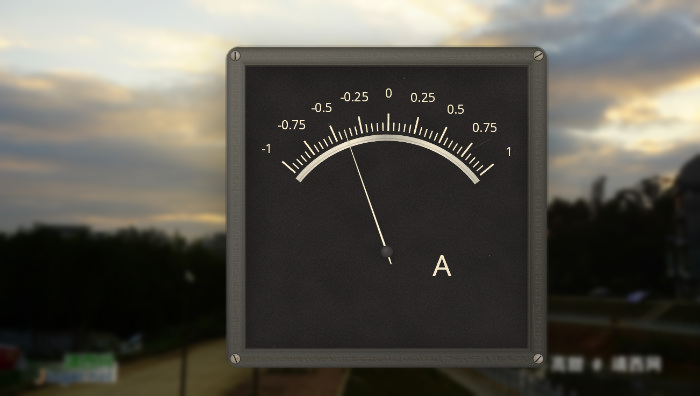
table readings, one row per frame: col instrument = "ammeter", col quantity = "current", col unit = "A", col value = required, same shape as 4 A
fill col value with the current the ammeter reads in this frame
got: -0.4 A
